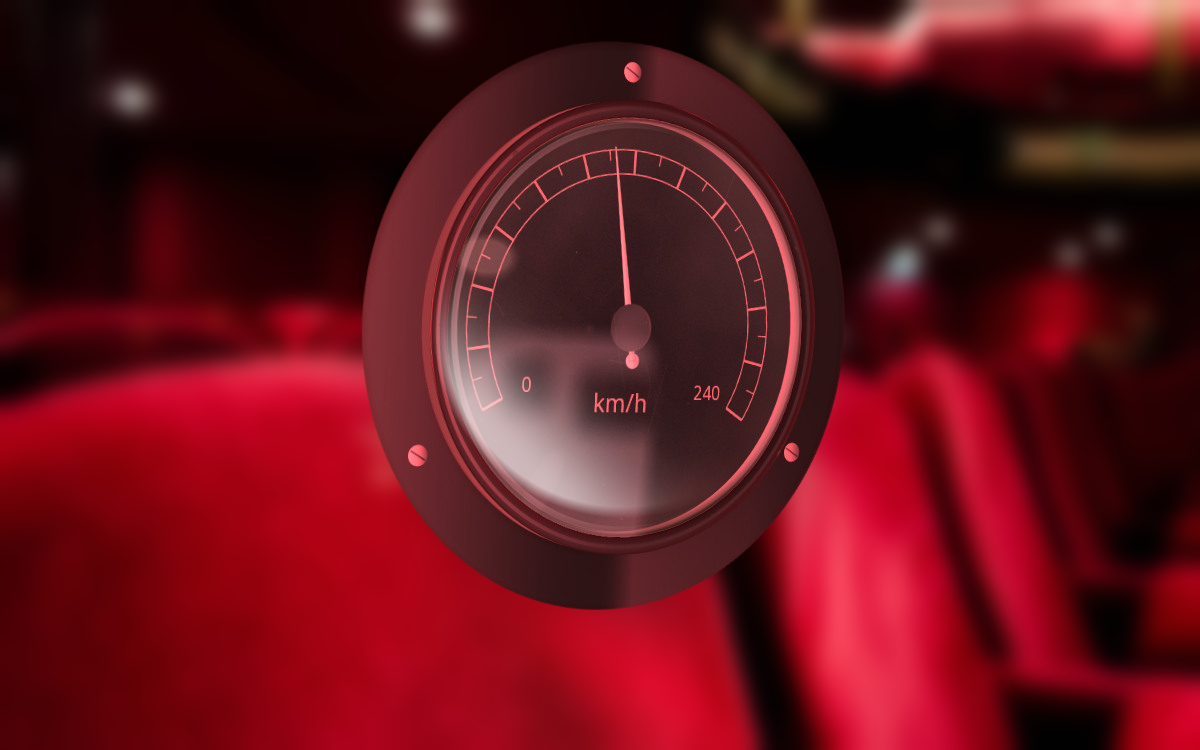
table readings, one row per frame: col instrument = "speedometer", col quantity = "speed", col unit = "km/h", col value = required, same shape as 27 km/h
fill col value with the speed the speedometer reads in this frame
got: 110 km/h
